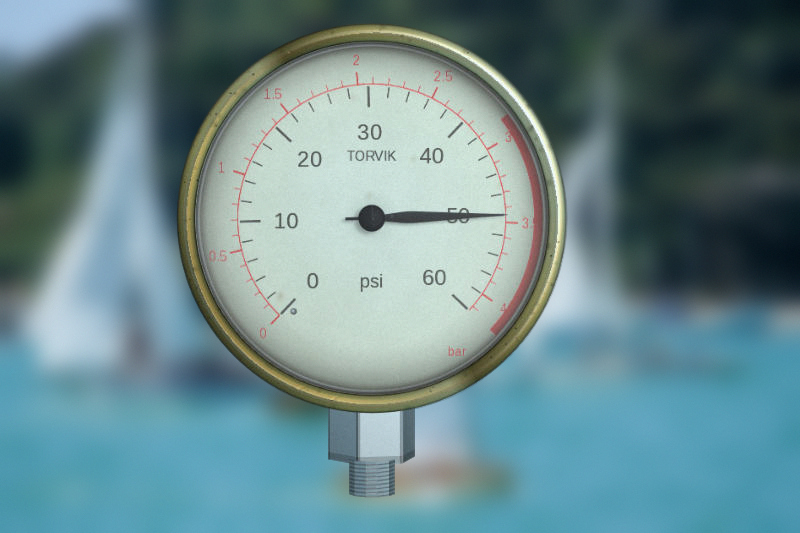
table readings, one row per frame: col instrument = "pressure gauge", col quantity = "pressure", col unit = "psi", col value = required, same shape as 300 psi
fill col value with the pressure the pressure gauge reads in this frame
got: 50 psi
